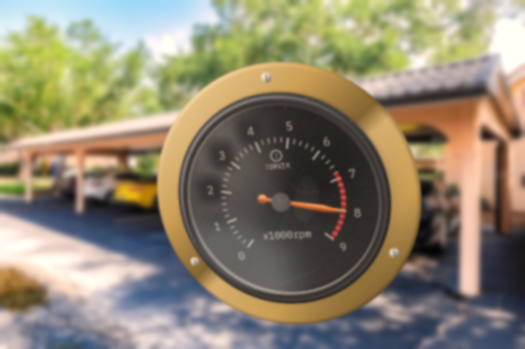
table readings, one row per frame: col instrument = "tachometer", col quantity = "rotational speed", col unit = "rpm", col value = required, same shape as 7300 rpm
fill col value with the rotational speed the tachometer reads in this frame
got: 8000 rpm
